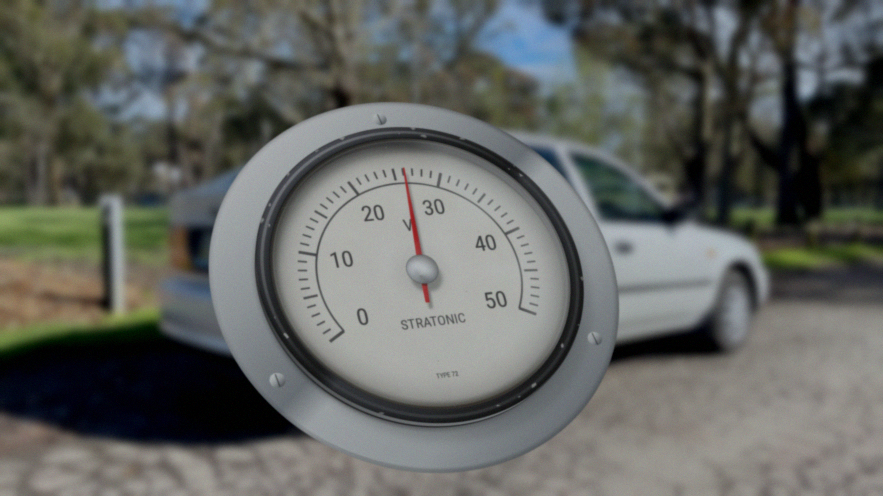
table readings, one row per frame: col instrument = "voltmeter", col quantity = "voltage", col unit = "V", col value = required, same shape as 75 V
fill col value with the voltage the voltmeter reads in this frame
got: 26 V
